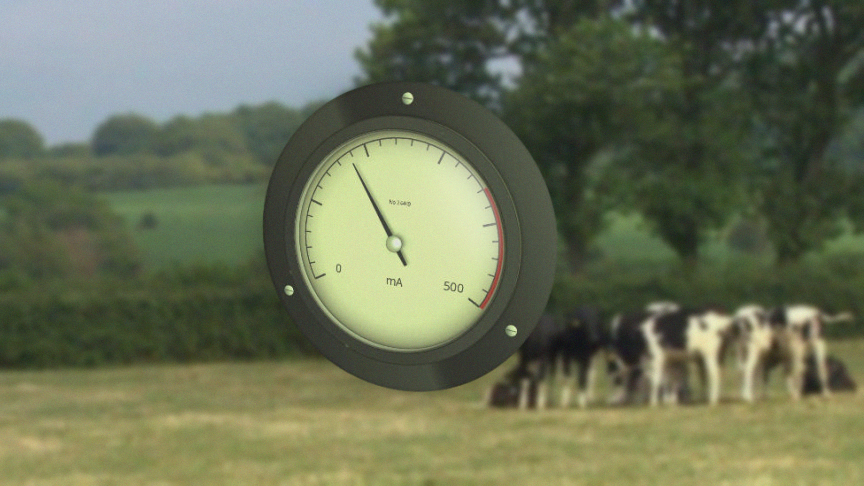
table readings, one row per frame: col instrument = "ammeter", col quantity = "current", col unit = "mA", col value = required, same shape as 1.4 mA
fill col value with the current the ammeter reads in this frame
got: 180 mA
